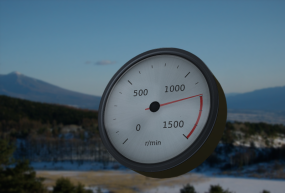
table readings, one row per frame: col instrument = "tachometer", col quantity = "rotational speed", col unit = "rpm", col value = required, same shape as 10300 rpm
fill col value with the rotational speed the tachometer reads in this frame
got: 1200 rpm
